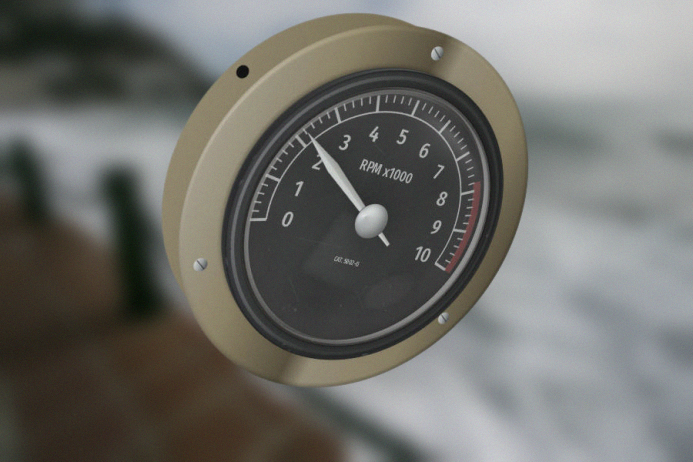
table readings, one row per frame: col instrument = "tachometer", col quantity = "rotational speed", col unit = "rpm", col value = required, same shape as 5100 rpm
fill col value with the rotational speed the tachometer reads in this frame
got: 2200 rpm
